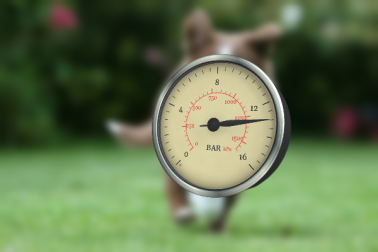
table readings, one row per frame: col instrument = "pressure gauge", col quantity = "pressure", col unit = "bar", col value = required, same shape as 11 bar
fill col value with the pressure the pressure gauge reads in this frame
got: 13 bar
